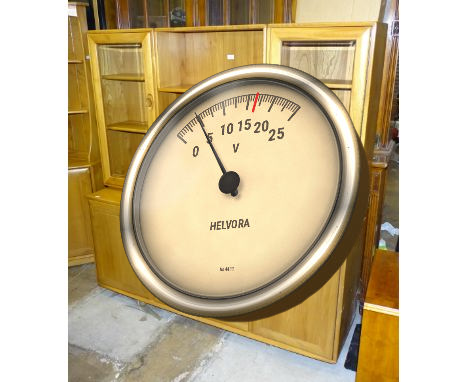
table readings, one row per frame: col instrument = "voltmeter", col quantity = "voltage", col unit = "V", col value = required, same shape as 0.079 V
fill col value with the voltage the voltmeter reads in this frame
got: 5 V
